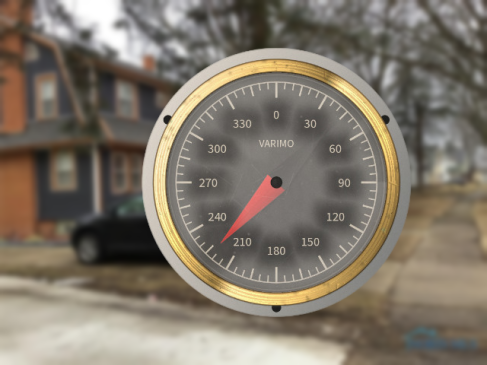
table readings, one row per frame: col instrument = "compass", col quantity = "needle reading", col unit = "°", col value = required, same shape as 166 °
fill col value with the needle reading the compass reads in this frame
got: 222.5 °
